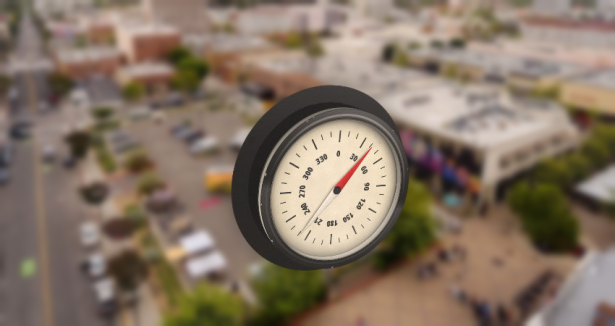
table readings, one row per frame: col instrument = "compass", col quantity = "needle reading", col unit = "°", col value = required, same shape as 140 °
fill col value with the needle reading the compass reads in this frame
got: 40 °
